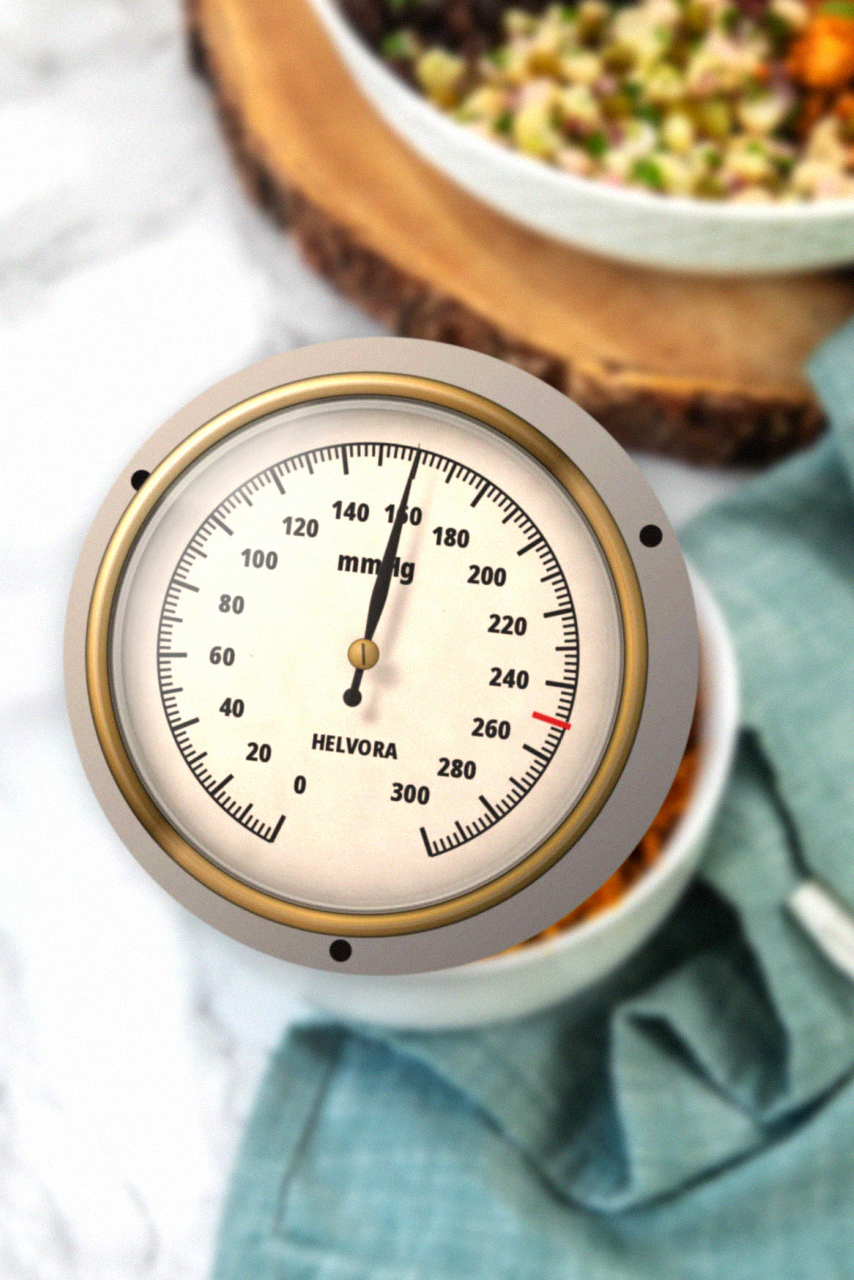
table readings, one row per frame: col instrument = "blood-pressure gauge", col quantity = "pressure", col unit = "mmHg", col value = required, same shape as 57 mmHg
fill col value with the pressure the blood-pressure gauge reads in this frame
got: 160 mmHg
